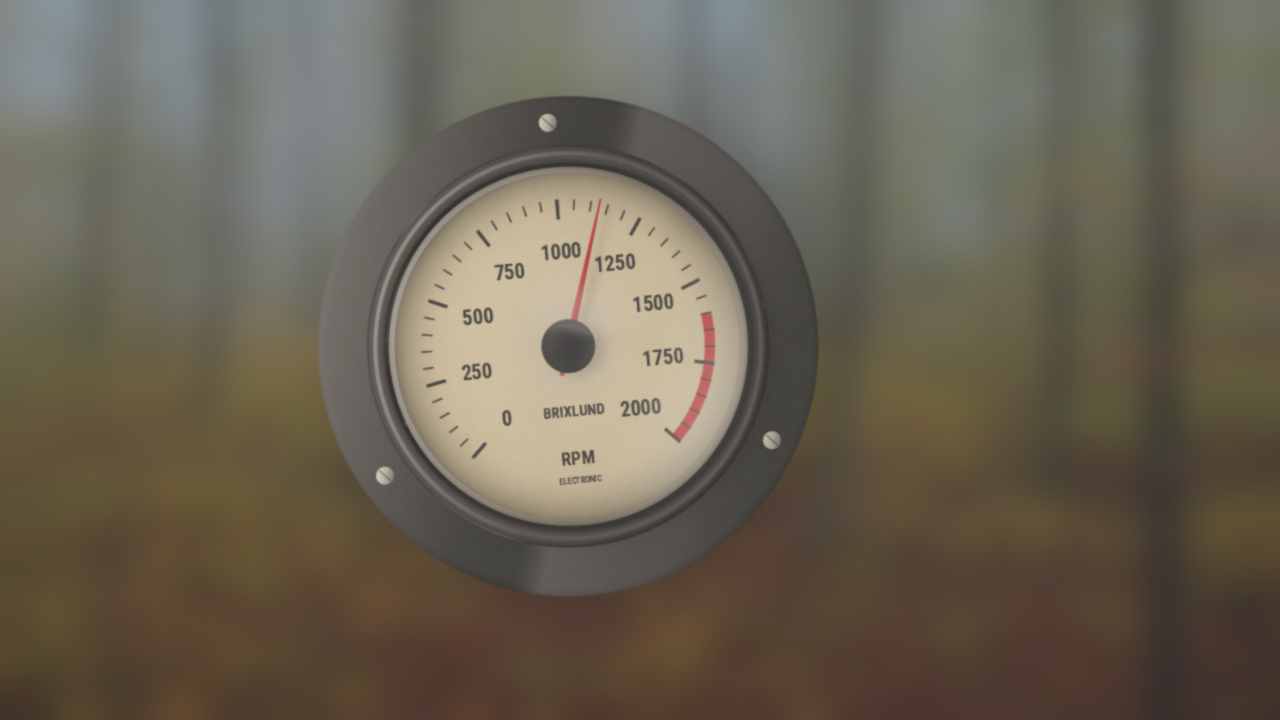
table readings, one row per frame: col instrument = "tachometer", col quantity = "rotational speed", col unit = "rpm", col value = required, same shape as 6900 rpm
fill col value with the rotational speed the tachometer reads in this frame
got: 1125 rpm
